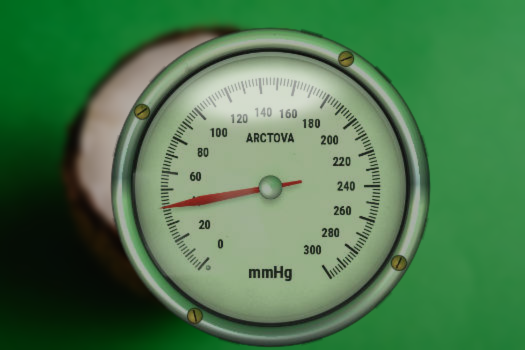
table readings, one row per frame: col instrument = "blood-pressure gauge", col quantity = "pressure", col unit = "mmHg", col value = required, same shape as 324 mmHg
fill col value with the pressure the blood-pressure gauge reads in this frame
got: 40 mmHg
